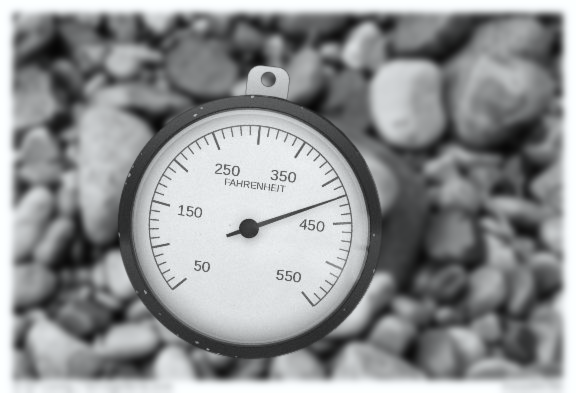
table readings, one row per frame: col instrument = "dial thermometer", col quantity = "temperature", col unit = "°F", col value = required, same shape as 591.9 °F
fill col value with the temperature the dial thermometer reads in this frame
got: 420 °F
